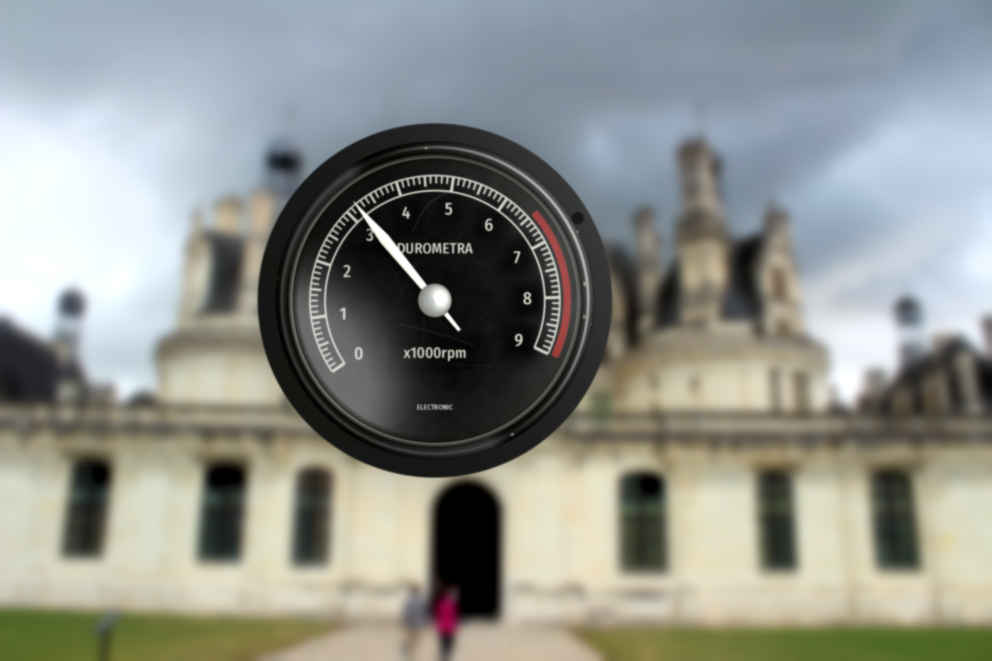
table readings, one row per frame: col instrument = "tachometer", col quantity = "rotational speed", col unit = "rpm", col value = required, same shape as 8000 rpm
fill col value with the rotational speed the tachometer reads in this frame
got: 3200 rpm
